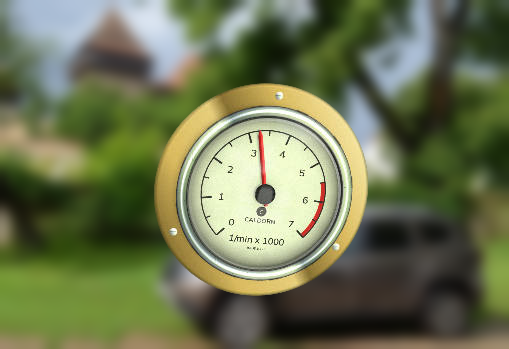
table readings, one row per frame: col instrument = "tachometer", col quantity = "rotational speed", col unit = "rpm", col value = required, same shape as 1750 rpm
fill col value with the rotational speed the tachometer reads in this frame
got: 3250 rpm
